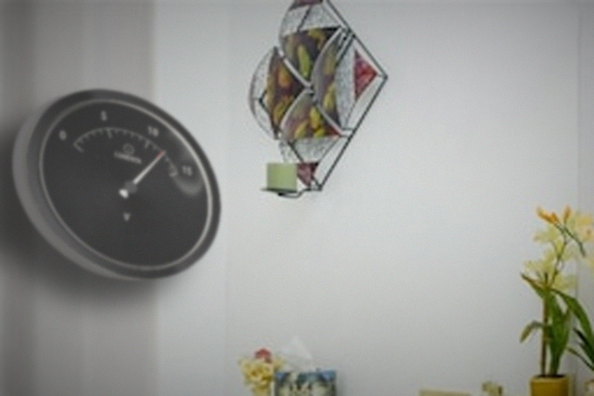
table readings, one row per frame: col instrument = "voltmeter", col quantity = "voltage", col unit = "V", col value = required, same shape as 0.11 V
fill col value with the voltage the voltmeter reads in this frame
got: 12 V
